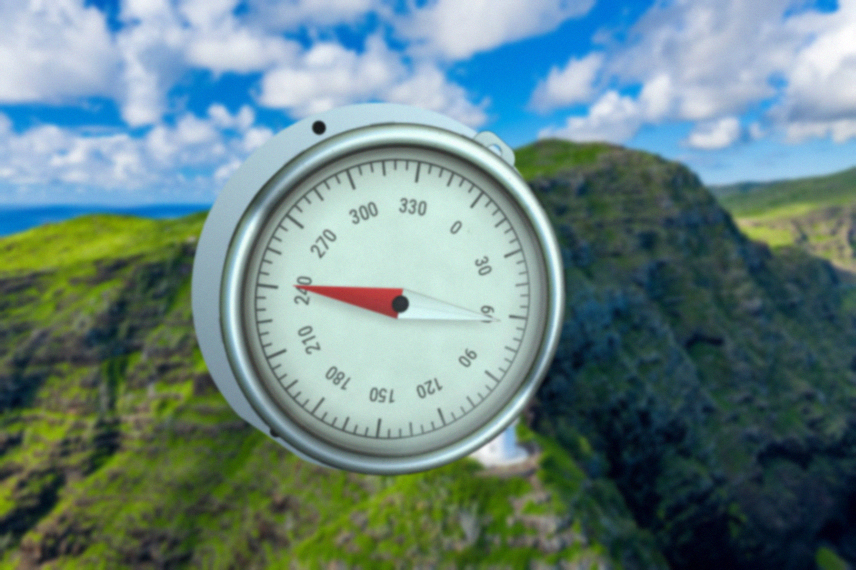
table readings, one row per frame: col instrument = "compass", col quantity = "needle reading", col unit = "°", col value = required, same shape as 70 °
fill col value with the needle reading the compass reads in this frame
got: 242.5 °
